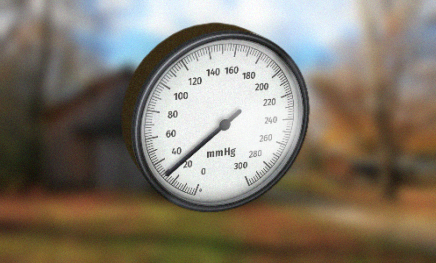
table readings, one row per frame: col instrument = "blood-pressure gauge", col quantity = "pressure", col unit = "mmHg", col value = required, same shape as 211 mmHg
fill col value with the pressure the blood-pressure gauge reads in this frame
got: 30 mmHg
